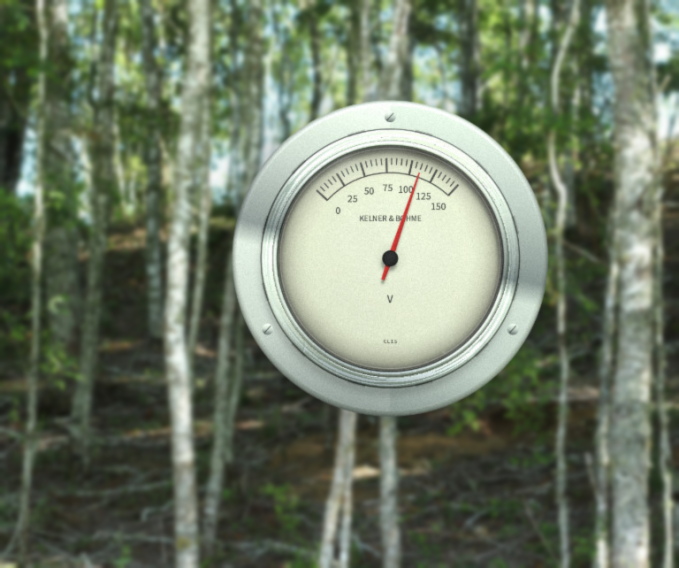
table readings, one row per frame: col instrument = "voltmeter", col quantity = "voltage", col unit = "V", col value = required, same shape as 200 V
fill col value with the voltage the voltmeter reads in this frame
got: 110 V
